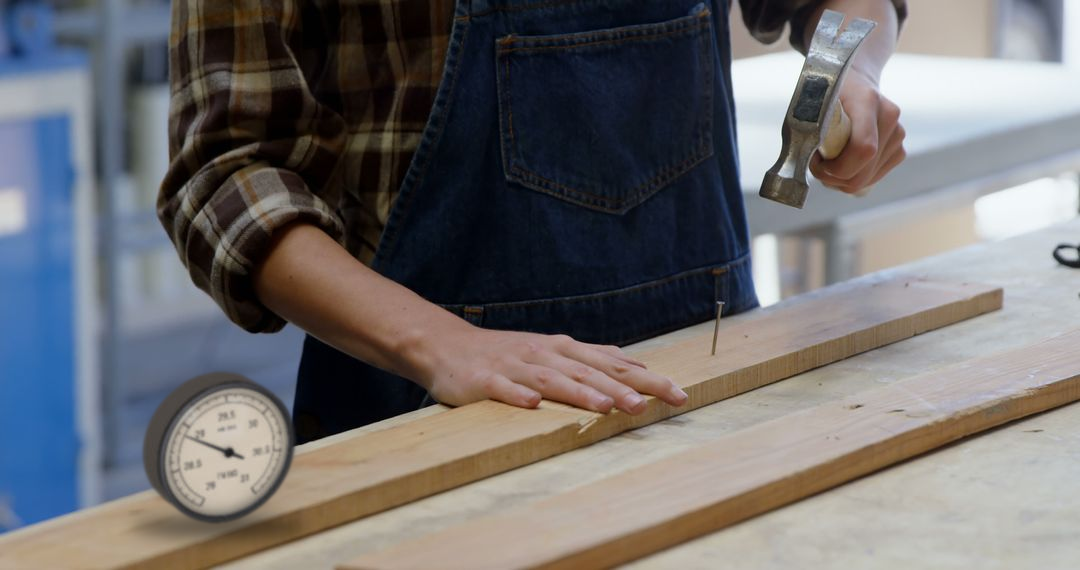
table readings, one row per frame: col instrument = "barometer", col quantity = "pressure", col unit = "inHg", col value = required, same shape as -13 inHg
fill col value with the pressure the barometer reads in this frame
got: 28.9 inHg
